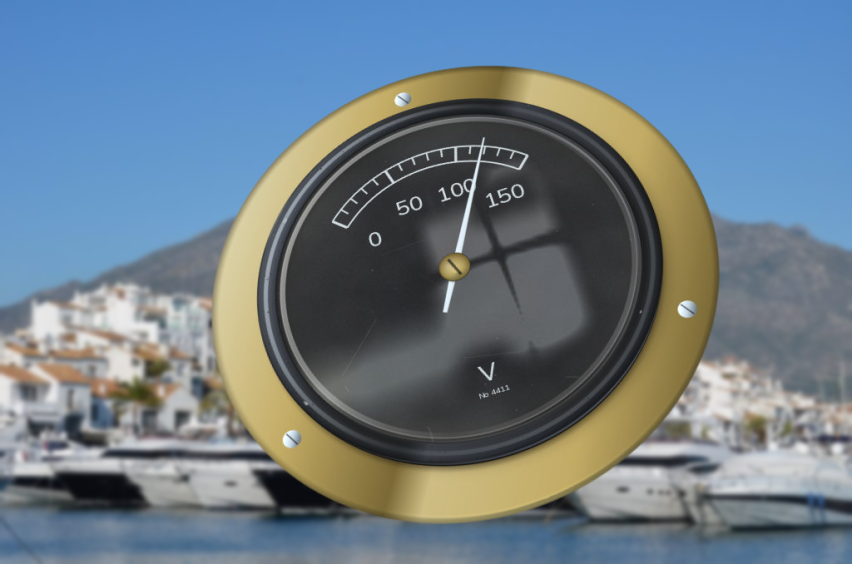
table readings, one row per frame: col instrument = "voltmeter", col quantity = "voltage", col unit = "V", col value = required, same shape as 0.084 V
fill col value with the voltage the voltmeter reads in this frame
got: 120 V
